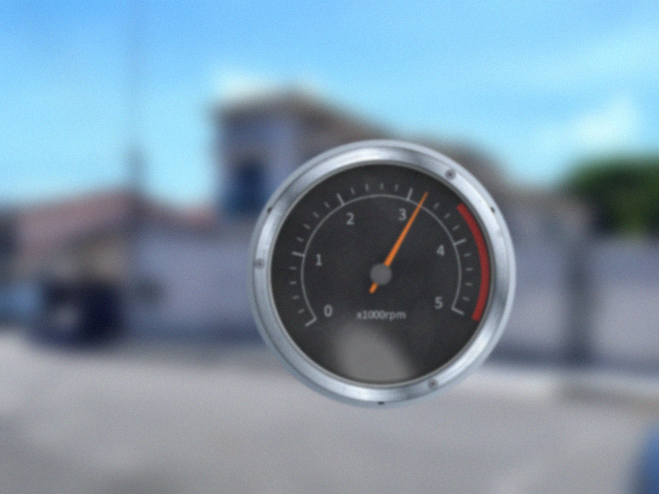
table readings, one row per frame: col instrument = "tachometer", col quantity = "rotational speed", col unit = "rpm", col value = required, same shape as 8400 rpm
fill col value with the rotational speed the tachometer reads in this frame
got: 3200 rpm
